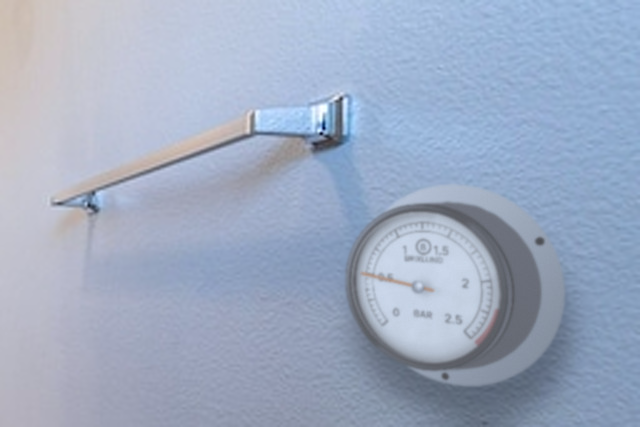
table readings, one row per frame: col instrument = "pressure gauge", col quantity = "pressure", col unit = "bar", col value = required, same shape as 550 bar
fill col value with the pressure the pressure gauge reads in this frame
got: 0.5 bar
